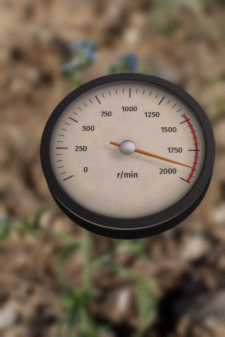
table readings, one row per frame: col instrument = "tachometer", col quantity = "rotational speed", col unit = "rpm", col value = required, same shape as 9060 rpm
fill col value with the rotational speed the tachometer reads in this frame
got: 1900 rpm
